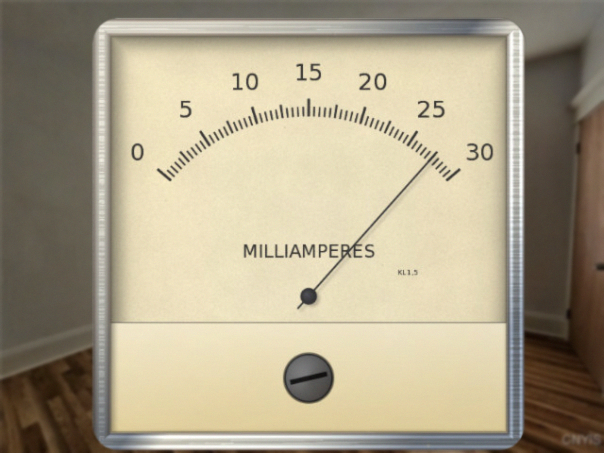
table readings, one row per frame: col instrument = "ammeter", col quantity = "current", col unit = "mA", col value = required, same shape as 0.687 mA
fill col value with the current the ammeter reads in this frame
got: 27.5 mA
